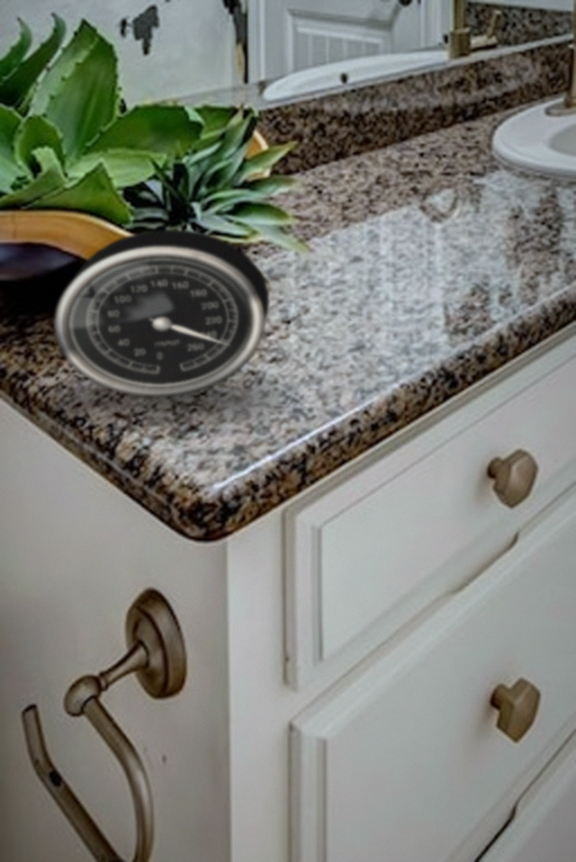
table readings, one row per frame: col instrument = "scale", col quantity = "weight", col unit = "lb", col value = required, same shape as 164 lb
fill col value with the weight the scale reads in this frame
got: 240 lb
